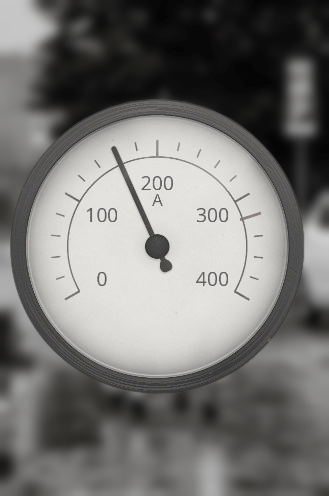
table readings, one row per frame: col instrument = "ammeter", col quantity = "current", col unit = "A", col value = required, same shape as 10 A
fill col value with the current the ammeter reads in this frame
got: 160 A
